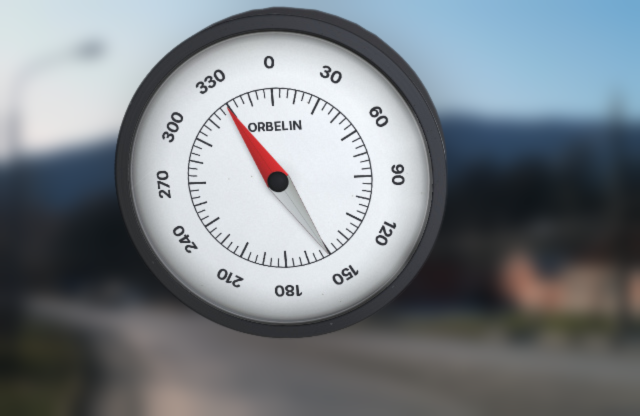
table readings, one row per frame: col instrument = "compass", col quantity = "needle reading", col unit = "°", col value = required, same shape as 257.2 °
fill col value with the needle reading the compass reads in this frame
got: 330 °
